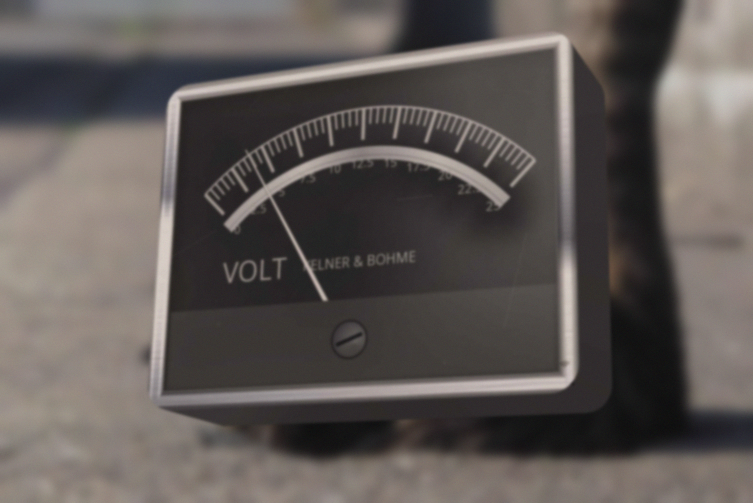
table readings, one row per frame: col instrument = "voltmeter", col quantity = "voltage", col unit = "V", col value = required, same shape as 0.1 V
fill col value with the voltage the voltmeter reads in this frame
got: 4 V
